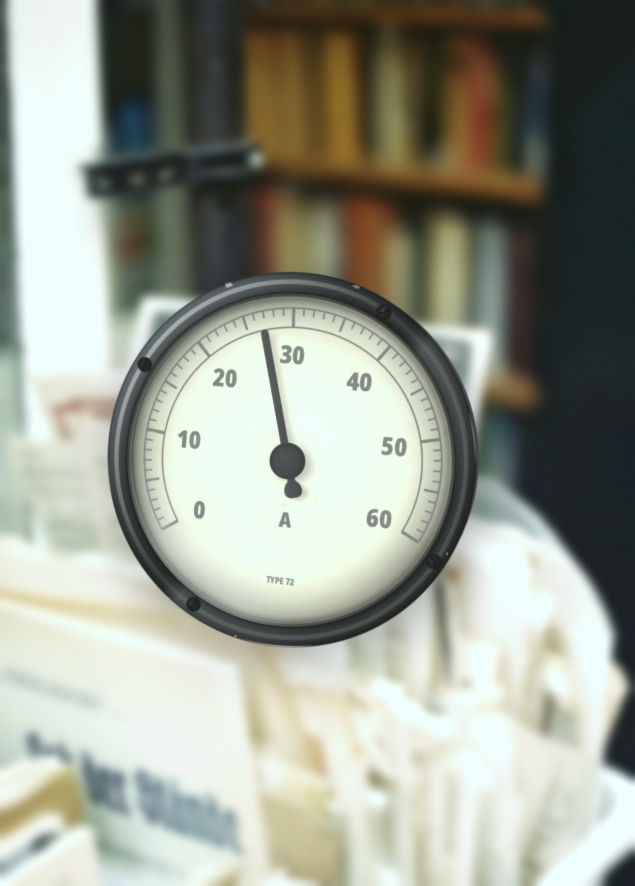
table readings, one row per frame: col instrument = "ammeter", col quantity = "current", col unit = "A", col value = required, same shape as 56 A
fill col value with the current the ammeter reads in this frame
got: 27 A
